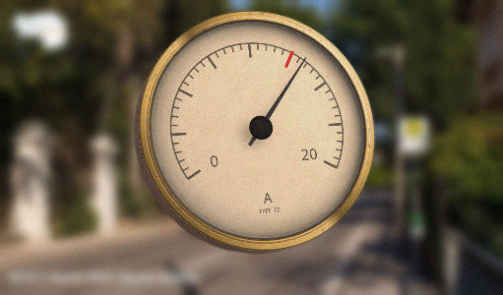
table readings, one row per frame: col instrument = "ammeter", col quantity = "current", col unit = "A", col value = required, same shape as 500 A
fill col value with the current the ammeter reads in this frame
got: 13.25 A
